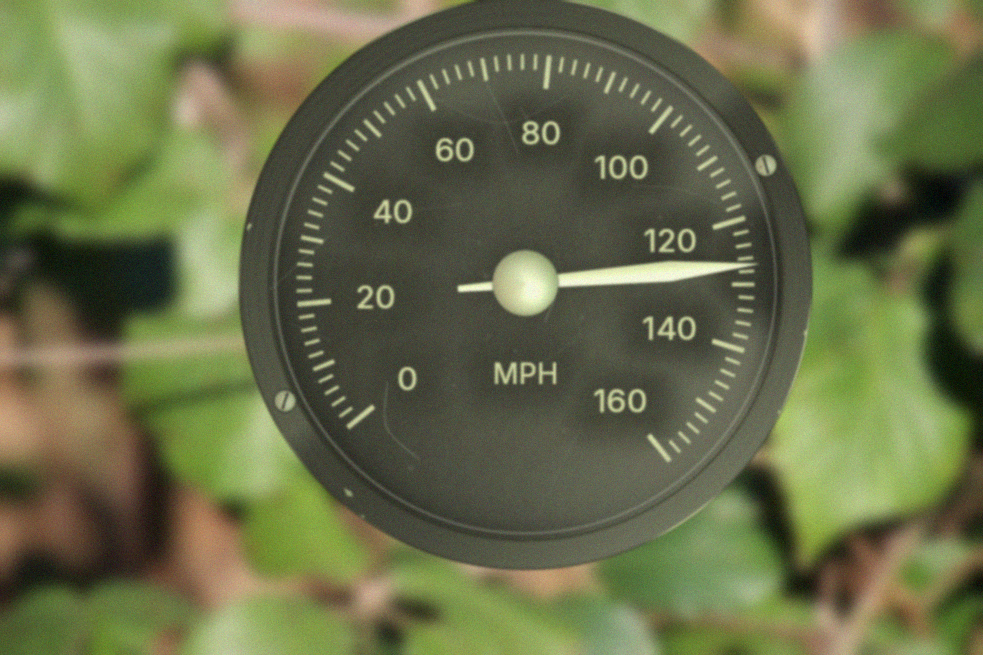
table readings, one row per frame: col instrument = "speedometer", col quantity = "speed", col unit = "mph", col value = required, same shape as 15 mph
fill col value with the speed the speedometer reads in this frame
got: 127 mph
